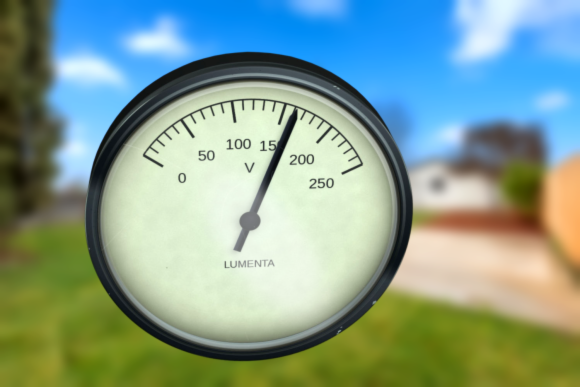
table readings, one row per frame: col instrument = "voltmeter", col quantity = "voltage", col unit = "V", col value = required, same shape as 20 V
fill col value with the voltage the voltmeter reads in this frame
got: 160 V
